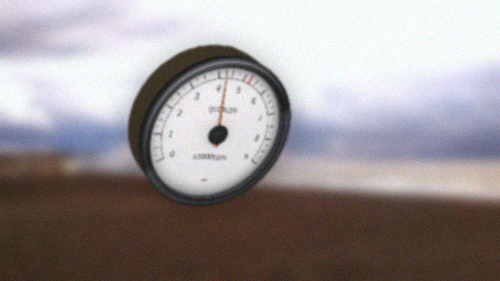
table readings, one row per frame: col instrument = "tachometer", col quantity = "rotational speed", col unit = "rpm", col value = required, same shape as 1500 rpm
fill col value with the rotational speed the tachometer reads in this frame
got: 4250 rpm
